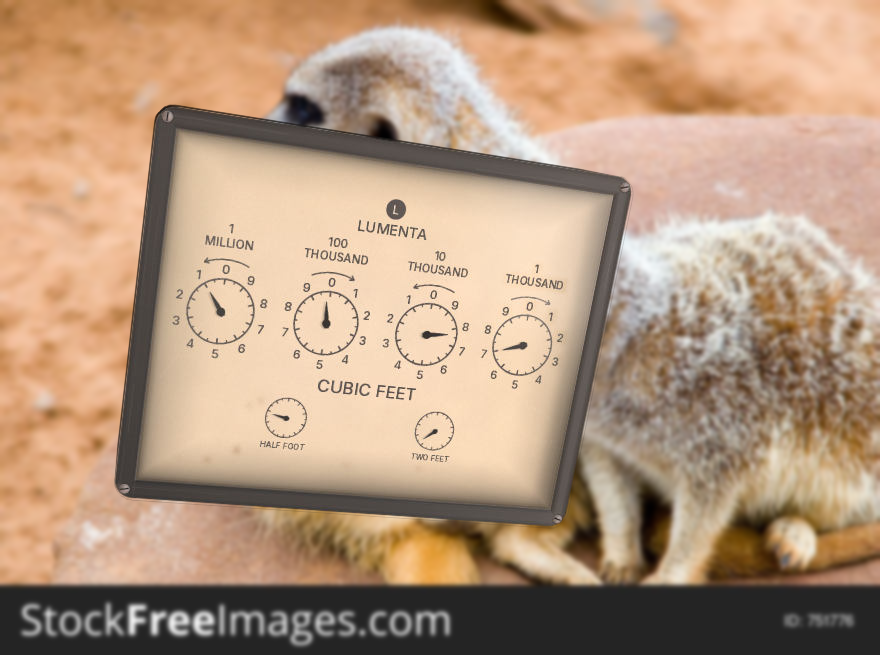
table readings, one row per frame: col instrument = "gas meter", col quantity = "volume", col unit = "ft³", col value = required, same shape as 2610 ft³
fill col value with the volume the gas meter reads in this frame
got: 97700 ft³
